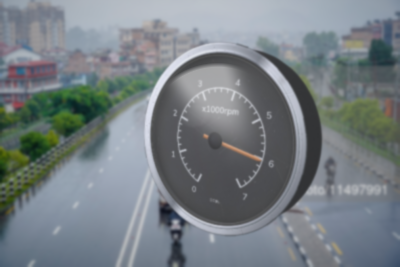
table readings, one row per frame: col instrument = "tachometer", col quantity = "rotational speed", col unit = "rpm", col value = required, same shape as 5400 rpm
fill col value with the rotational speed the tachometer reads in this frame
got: 6000 rpm
